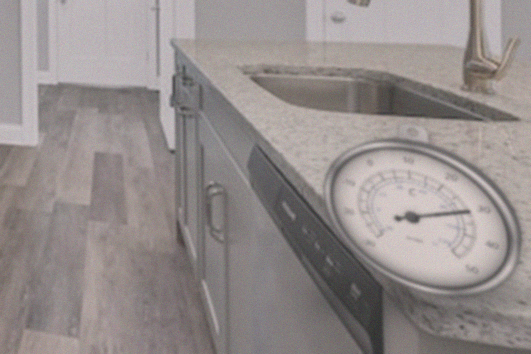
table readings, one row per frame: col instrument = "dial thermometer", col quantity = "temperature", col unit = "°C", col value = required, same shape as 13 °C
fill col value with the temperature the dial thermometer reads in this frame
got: 30 °C
